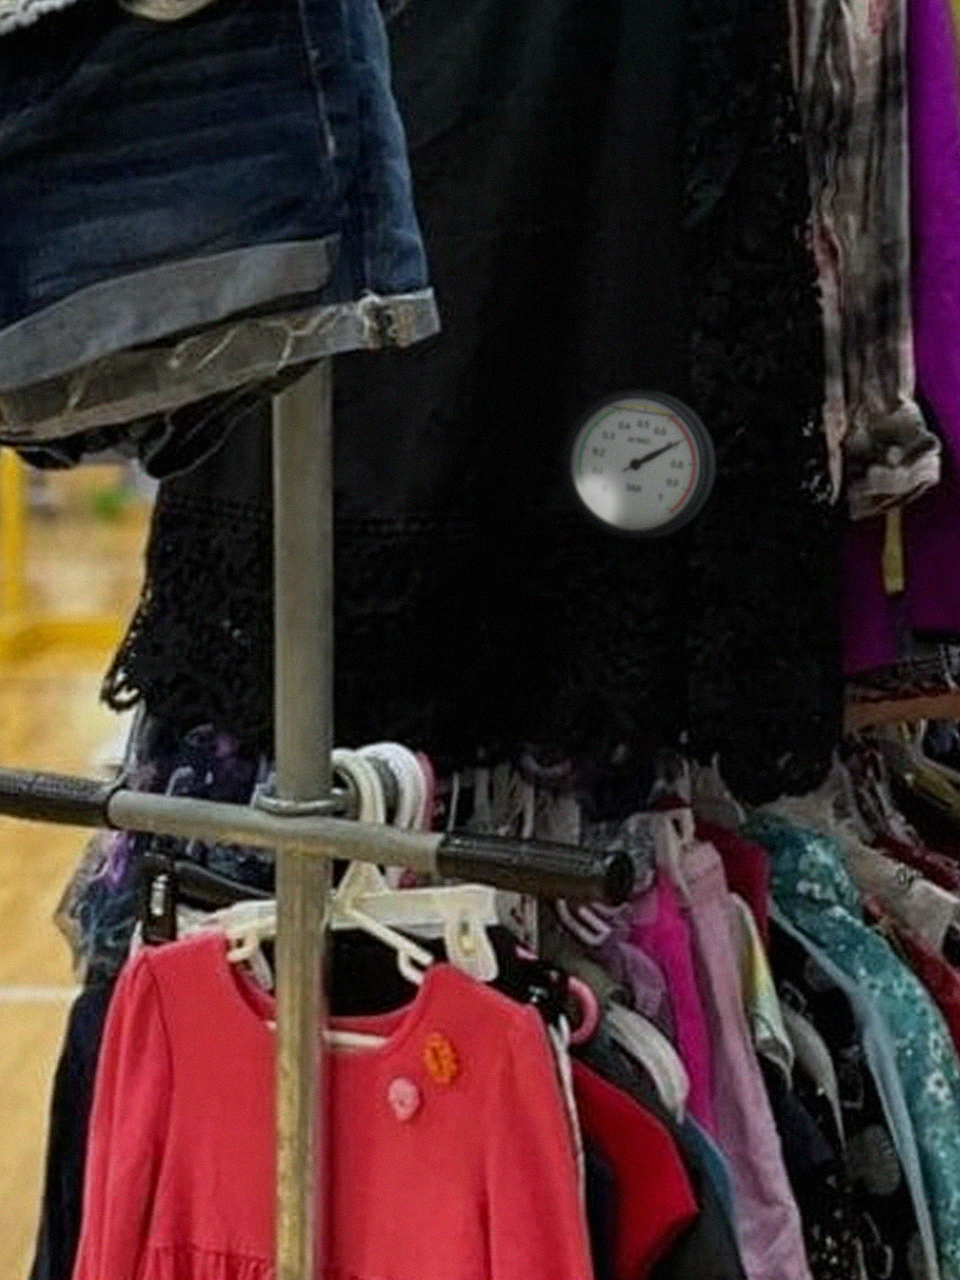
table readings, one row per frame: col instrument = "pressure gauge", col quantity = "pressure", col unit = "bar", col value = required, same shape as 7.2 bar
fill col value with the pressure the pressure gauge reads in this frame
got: 0.7 bar
